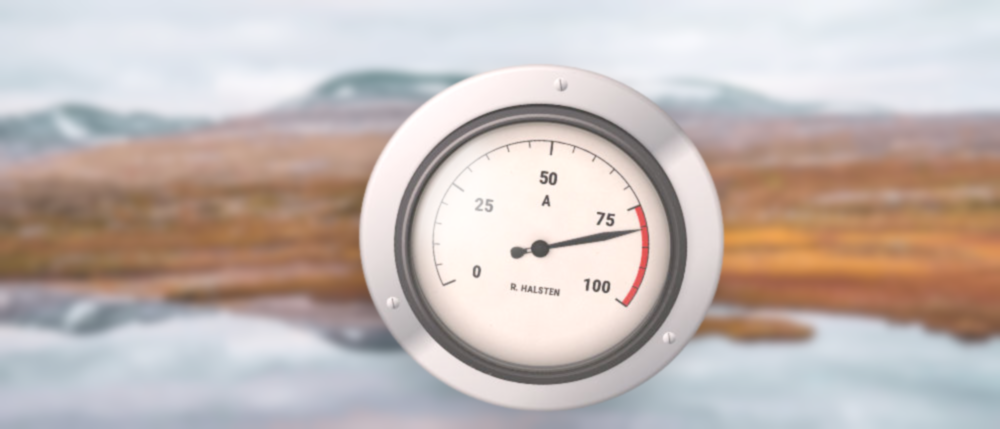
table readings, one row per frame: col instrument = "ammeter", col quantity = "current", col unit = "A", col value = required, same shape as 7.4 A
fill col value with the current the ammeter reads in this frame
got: 80 A
